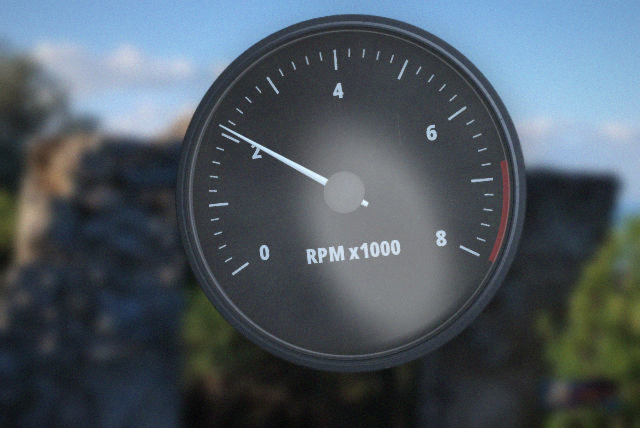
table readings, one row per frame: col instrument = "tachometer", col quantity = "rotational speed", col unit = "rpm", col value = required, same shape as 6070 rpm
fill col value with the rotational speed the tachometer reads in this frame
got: 2100 rpm
